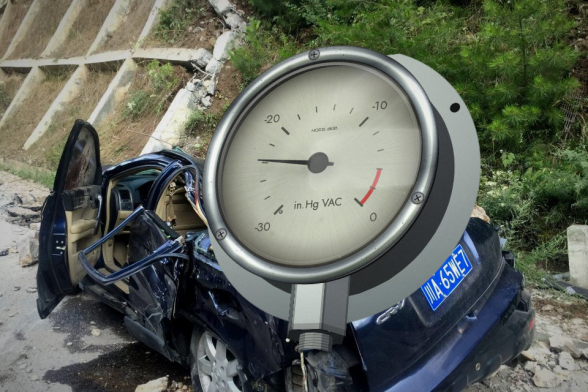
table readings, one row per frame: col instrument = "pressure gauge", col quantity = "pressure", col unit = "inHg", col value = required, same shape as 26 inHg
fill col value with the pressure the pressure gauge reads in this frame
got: -24 inHg
